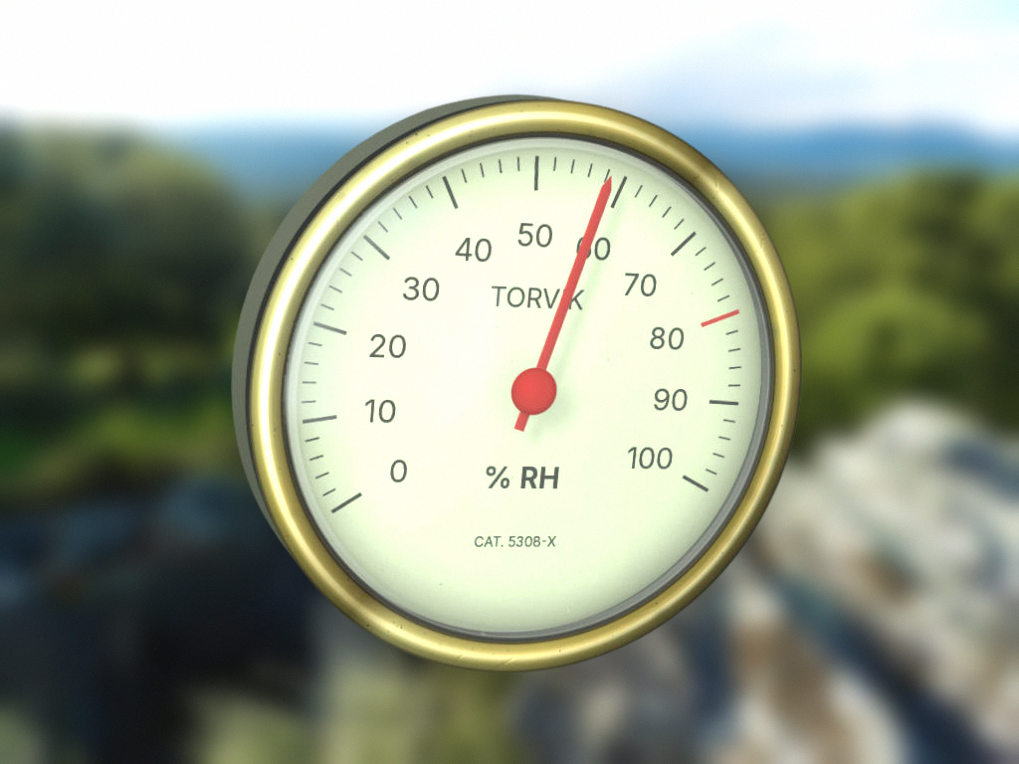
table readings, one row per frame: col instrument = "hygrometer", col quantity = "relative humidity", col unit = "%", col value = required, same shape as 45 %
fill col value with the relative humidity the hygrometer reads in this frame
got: 58 %
